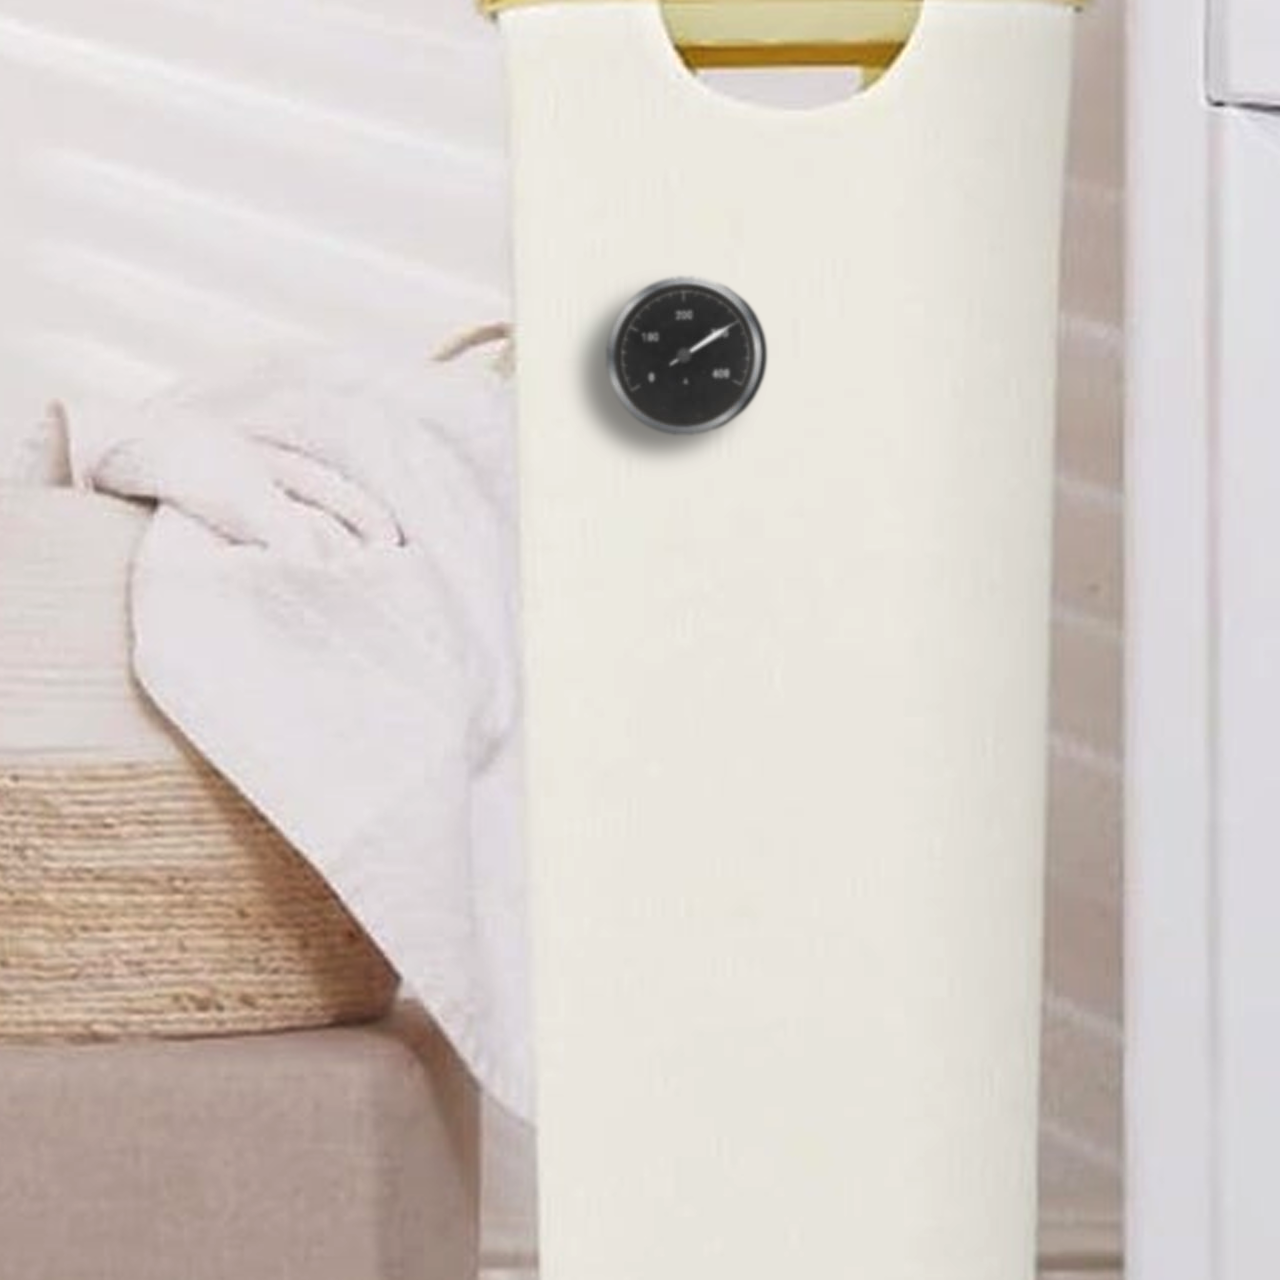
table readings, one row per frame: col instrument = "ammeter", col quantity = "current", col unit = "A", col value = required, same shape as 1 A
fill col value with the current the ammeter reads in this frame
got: 300 A
